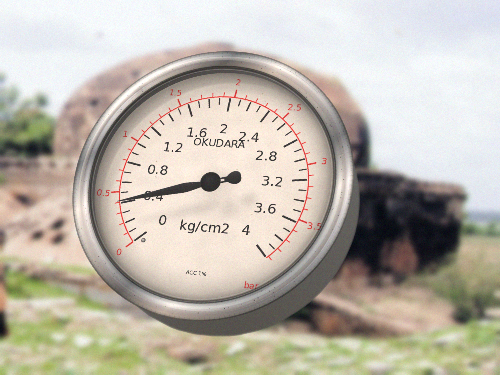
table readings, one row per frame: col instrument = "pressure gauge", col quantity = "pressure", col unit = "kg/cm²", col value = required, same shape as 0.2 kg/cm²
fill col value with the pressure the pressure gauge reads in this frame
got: 0.4 kg/cm²
